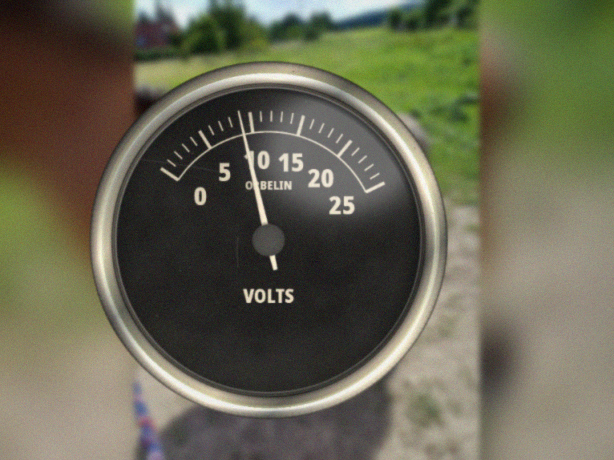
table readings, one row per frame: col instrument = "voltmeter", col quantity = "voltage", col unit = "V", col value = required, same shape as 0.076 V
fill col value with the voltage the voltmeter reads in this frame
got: 9 V
